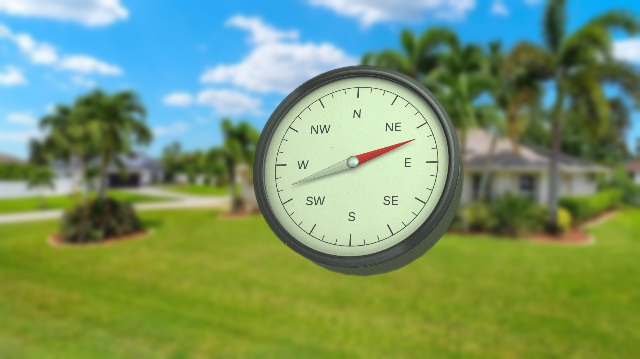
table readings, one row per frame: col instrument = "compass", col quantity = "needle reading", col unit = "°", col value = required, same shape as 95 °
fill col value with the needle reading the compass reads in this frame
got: 70 °
